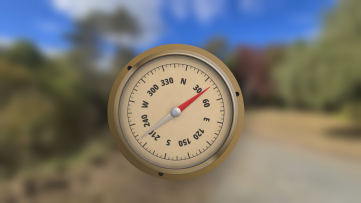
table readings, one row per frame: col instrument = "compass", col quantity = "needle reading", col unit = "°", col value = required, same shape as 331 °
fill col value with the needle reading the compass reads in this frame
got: 40 °
